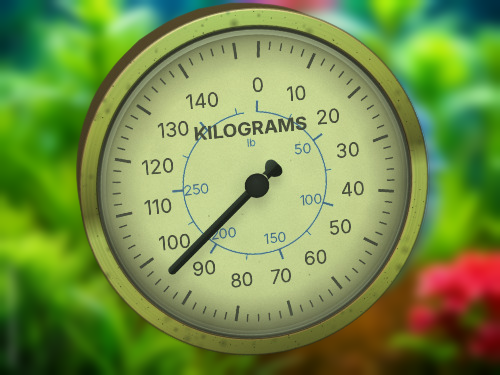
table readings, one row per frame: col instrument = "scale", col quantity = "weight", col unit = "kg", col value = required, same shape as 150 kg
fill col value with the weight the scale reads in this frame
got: 96 kg
